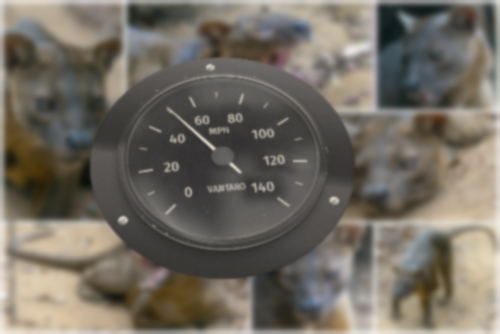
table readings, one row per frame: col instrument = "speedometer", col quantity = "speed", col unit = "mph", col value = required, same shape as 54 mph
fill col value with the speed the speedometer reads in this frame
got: 50 mph
